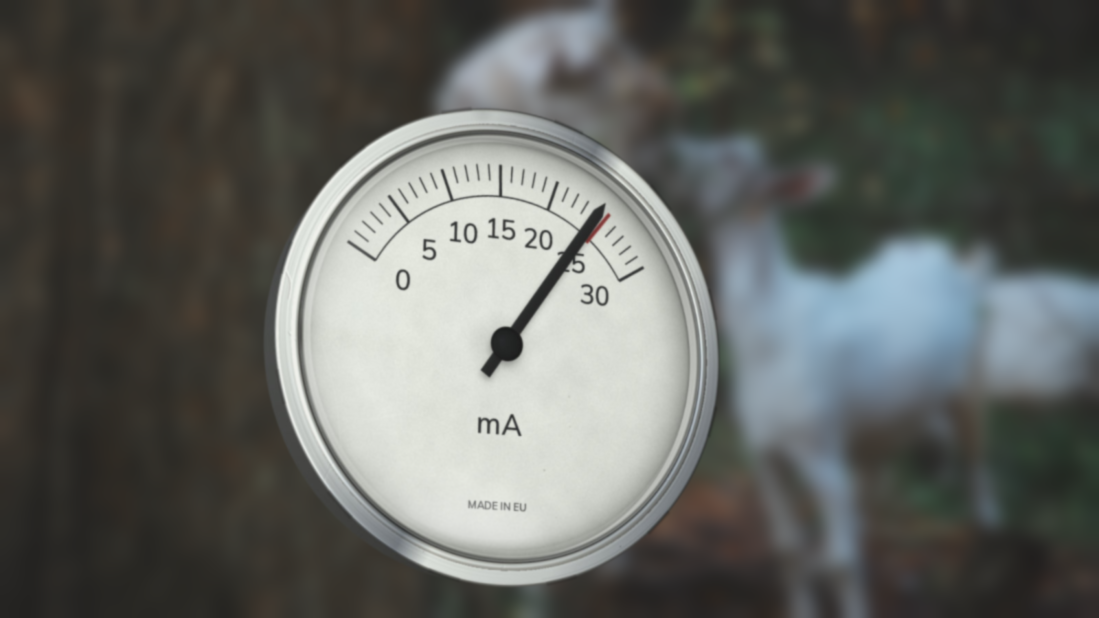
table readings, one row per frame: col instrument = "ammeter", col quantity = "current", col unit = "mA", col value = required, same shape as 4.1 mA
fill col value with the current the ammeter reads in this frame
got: 24 mA
